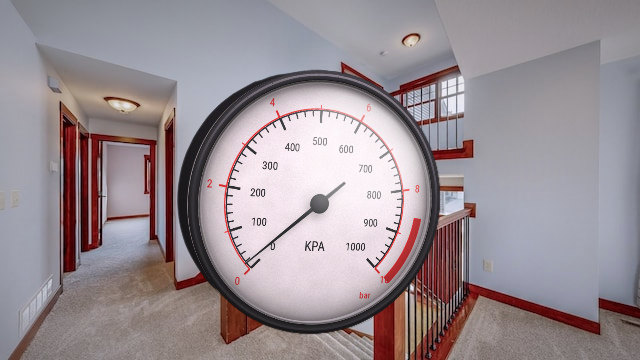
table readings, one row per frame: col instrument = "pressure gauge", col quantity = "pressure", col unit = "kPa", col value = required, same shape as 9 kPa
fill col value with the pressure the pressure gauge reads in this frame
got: 20 kPa
